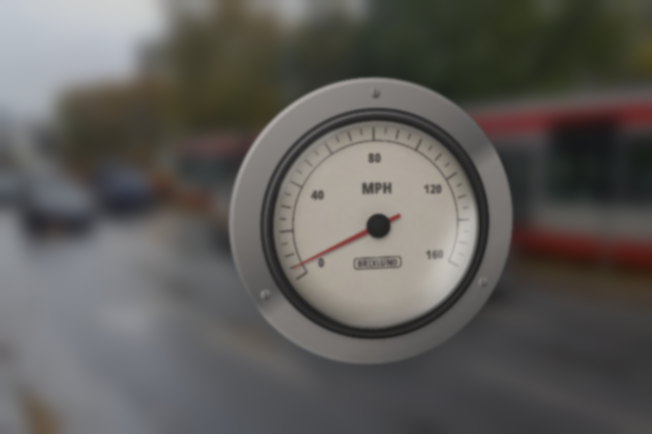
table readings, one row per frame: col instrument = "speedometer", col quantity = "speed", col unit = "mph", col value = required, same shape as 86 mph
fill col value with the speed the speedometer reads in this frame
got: 5 mph
